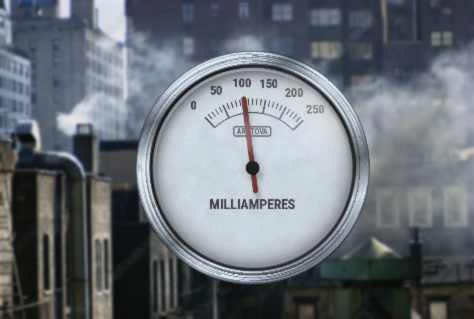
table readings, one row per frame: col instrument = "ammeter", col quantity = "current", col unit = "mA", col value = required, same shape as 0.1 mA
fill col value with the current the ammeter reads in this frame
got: 100 mA
